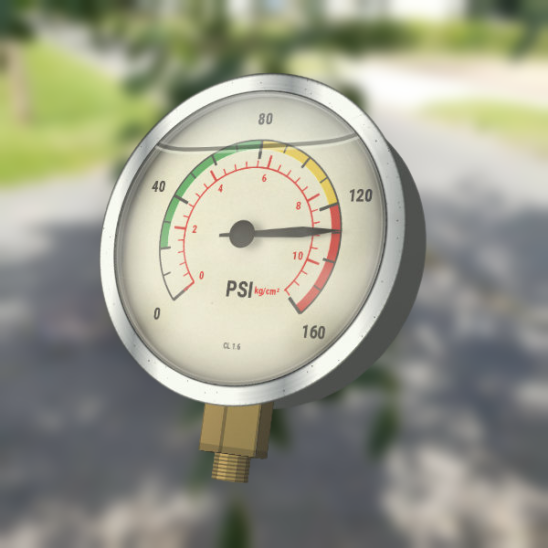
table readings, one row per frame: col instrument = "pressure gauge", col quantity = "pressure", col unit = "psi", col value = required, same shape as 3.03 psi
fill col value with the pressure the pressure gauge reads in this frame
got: 130 psi
